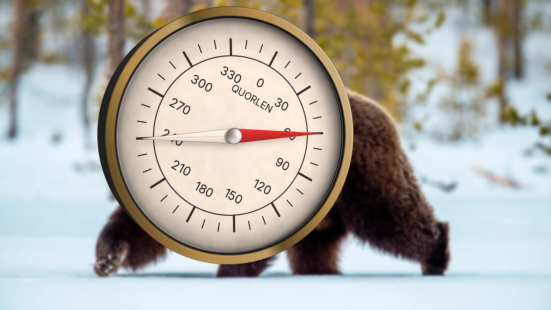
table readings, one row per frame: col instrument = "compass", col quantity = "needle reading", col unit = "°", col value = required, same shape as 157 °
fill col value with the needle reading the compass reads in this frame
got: 60 °
